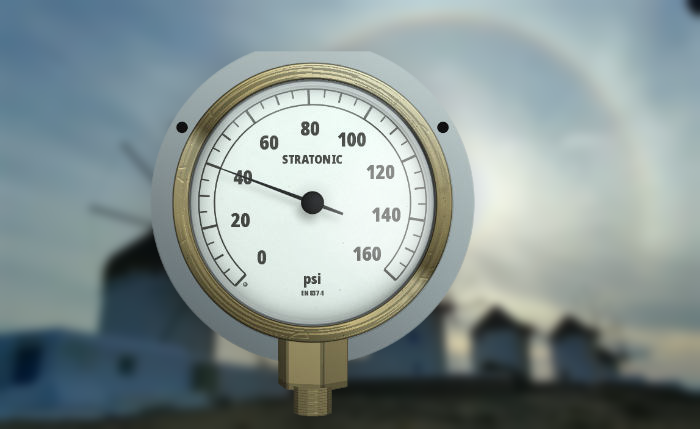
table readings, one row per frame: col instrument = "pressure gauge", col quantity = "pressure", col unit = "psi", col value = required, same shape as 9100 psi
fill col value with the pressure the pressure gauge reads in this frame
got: 40 psi
